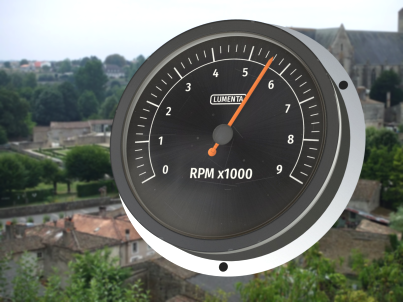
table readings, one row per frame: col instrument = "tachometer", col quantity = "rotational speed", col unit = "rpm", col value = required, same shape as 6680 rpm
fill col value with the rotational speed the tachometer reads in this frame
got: 5600 rpm
